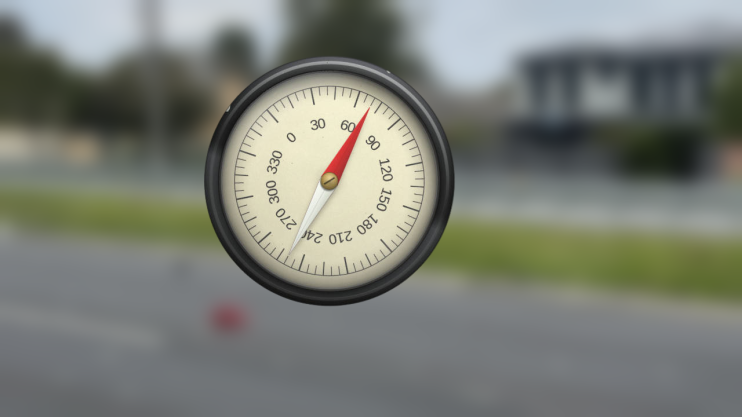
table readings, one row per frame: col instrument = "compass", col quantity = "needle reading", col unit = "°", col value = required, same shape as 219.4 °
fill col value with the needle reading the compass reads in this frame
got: 70 °
